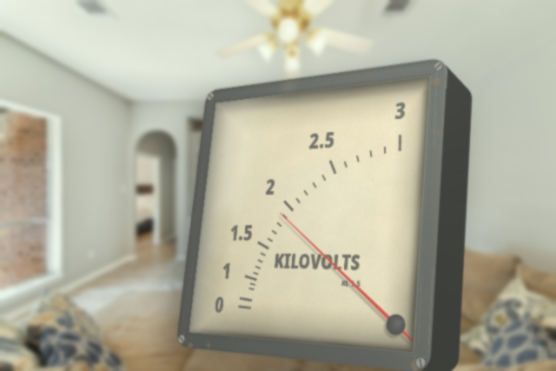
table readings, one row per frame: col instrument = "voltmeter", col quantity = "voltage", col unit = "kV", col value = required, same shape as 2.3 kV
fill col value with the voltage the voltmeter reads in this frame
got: 1.9 kV
